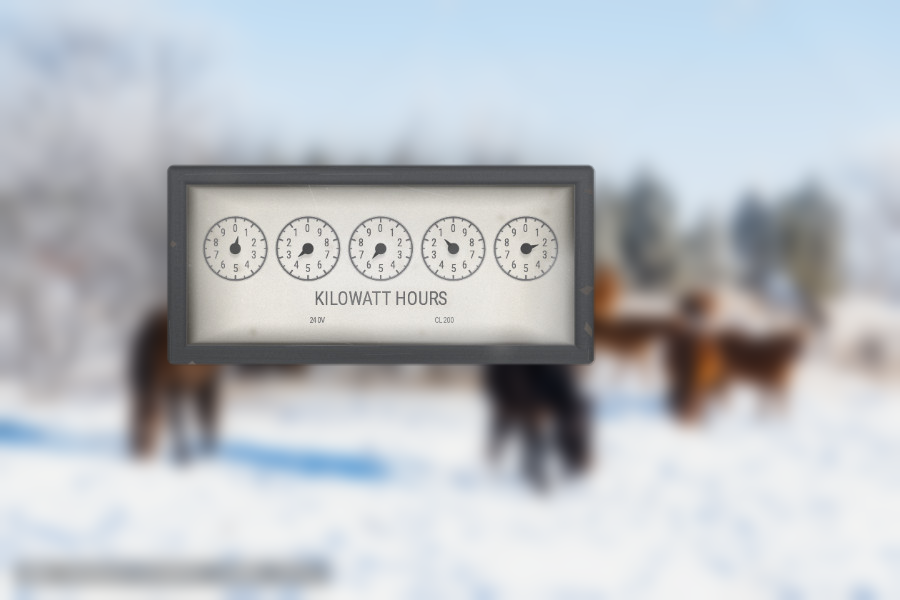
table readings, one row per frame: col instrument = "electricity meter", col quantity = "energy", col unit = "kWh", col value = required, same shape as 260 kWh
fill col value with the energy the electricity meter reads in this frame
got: 3612 kWh
